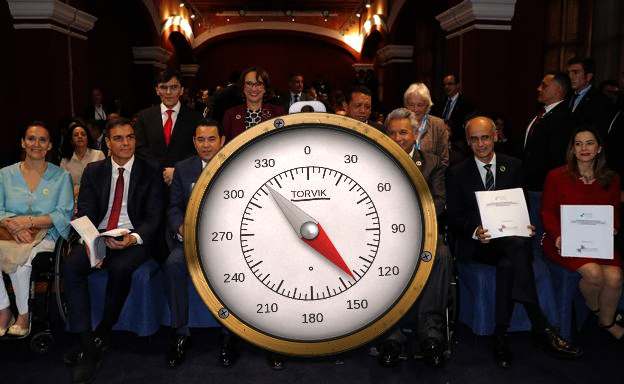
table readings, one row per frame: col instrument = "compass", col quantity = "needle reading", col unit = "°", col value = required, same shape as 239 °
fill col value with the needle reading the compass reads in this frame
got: 140 °
